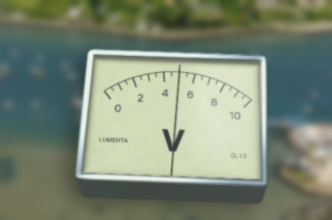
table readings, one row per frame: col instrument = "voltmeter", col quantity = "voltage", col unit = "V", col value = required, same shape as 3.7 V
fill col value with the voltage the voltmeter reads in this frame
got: 5 V
